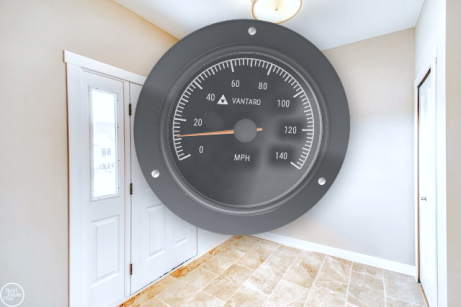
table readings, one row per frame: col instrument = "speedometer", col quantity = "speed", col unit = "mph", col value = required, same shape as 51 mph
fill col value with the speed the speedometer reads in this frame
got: 12 mph
